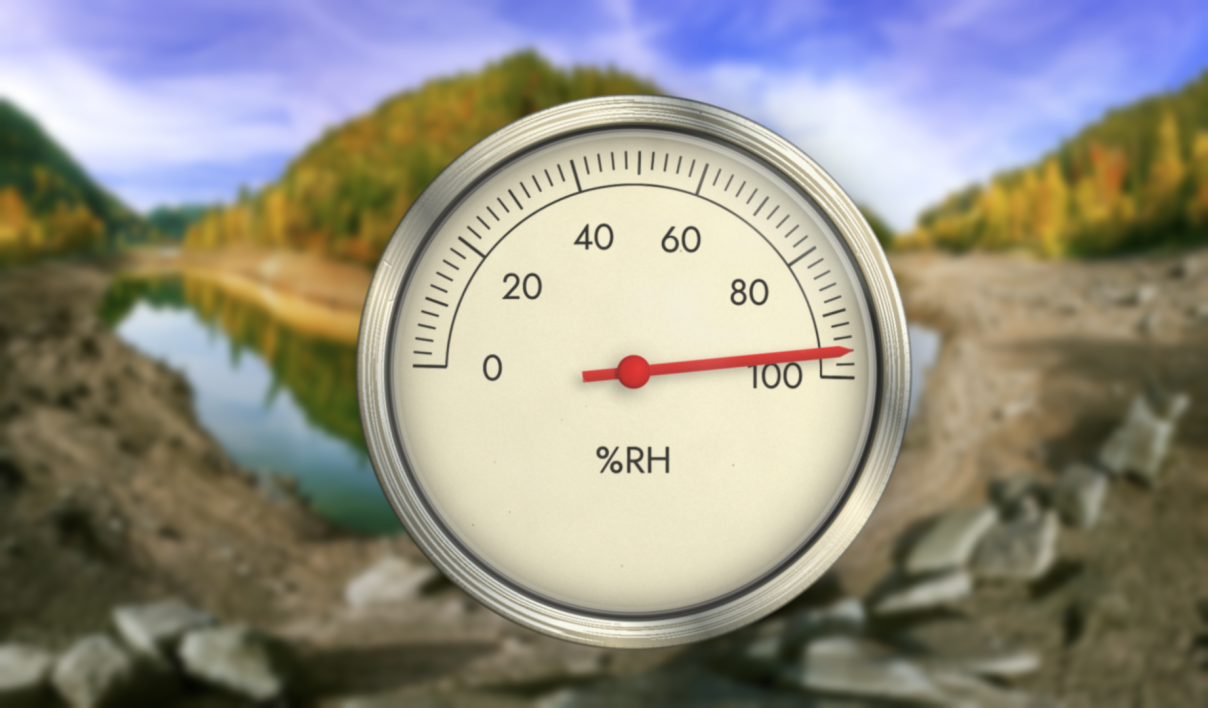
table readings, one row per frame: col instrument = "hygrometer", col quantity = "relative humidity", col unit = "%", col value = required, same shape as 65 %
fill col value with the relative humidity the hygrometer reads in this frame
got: 96 %
